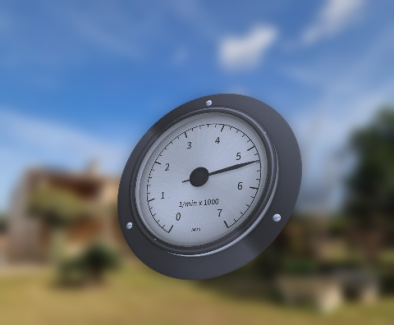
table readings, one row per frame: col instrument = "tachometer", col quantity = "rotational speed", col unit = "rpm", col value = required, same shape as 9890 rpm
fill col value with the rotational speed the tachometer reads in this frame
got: 5400 rpm
